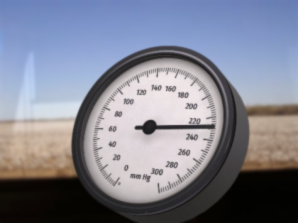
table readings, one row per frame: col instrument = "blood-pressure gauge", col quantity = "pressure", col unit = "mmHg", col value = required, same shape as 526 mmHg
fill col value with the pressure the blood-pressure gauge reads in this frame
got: 230 mmHg
